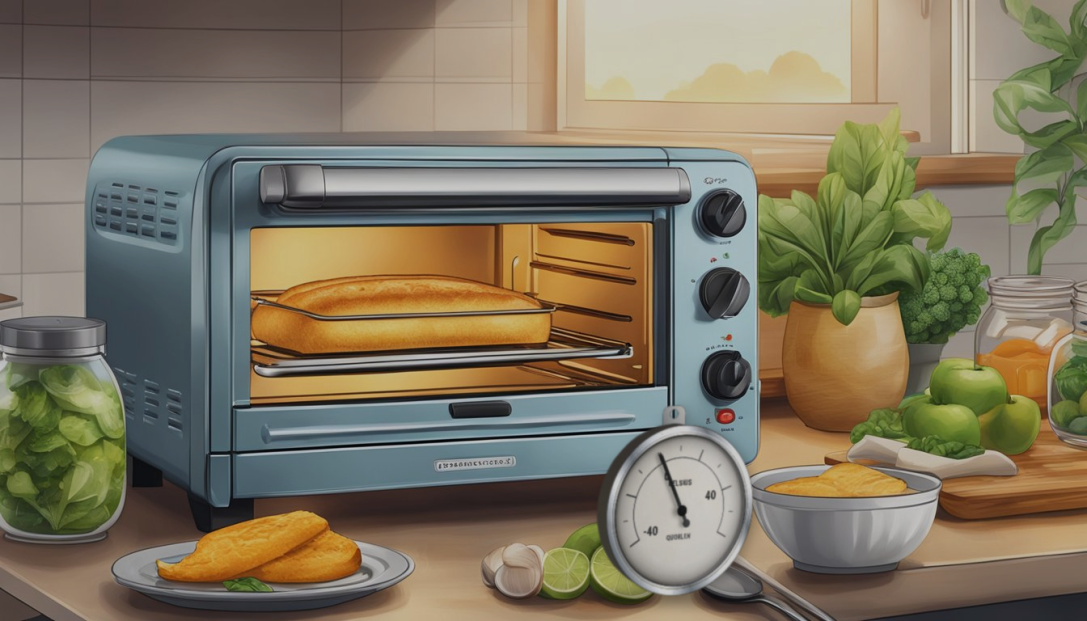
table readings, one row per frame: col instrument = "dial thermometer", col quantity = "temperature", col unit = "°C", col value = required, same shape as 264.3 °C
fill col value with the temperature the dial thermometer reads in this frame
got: 0 °C
